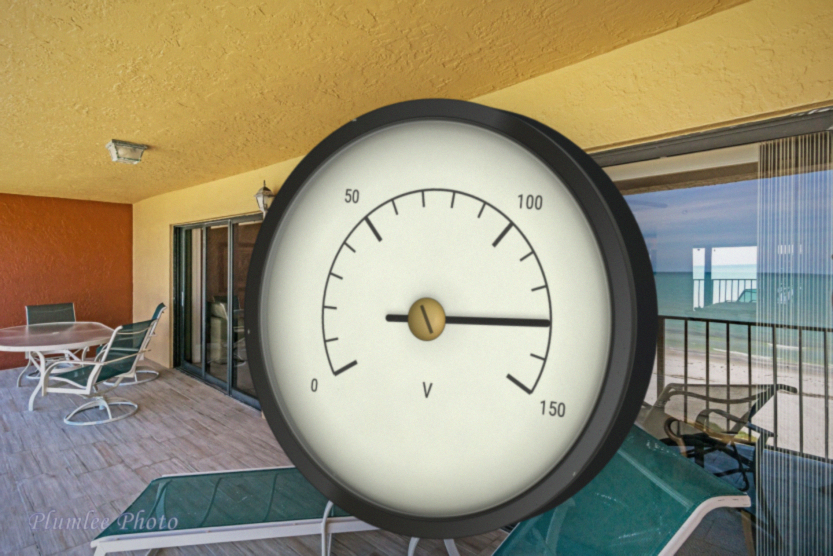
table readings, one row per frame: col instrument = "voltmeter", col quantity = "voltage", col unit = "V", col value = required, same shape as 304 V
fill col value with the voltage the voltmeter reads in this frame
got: 130 V
